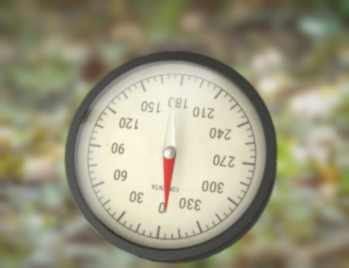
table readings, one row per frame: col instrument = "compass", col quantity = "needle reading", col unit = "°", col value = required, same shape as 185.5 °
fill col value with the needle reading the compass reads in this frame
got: 355 °
